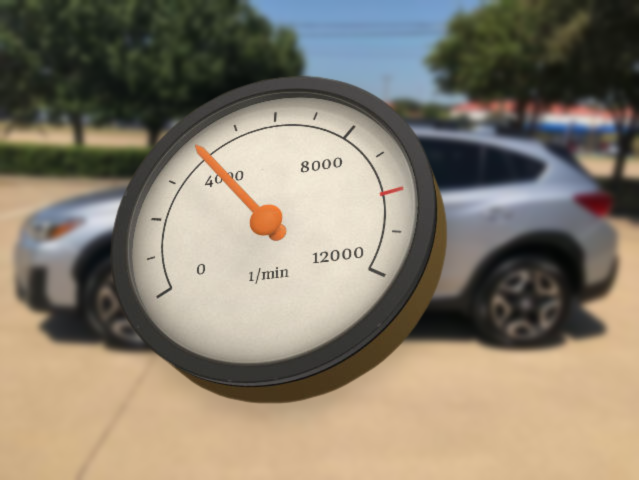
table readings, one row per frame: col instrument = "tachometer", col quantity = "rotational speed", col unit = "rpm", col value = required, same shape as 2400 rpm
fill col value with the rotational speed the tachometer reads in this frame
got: 4000 rpm
